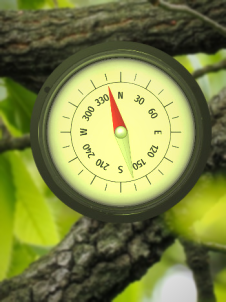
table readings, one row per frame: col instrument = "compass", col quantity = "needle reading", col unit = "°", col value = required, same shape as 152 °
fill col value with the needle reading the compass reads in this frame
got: 345 °
